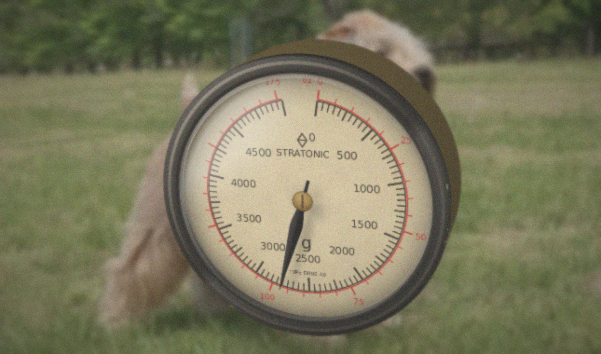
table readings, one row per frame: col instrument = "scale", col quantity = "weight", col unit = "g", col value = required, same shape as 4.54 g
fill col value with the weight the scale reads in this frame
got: 2750 g
